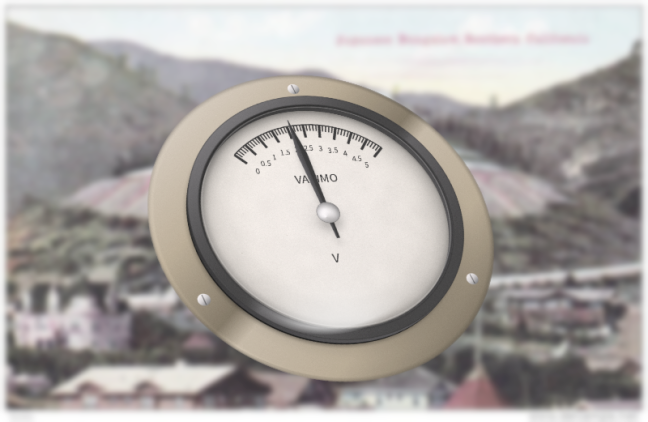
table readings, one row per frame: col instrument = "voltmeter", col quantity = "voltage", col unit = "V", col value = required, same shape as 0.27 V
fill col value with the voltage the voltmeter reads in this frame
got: 2 V
